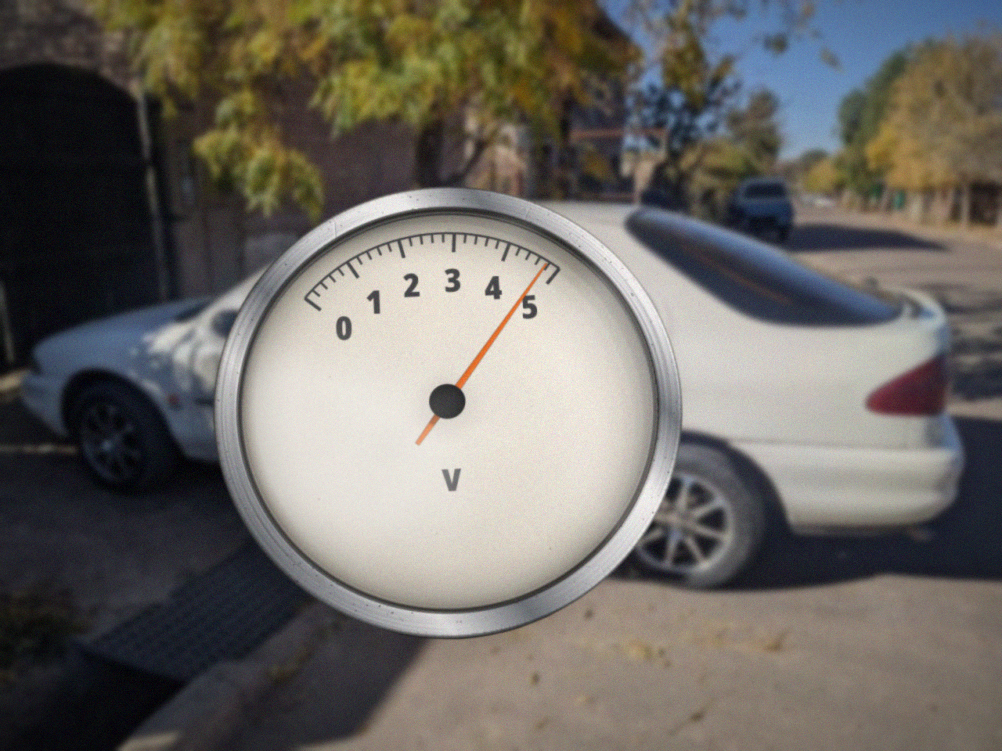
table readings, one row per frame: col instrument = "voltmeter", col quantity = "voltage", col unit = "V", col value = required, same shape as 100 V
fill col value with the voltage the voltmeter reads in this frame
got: 4.8 V
